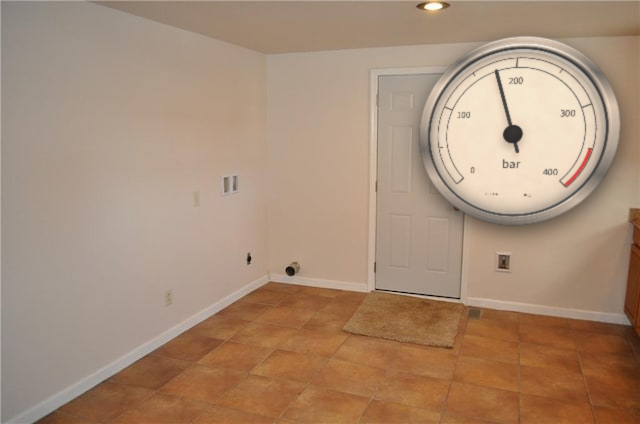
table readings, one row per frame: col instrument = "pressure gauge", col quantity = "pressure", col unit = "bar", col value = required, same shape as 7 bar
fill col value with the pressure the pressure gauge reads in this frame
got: 175 bar
